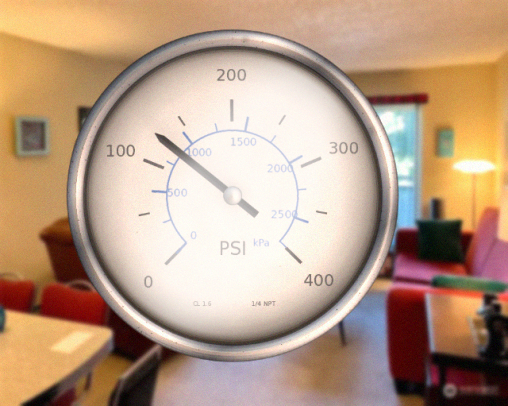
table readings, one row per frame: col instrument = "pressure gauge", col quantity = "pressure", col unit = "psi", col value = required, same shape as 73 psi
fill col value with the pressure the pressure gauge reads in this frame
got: 125 psi
